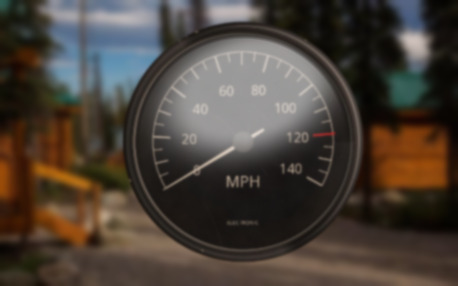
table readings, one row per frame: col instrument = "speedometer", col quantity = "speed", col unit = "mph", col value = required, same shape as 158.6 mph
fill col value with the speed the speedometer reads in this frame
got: 0 mph
